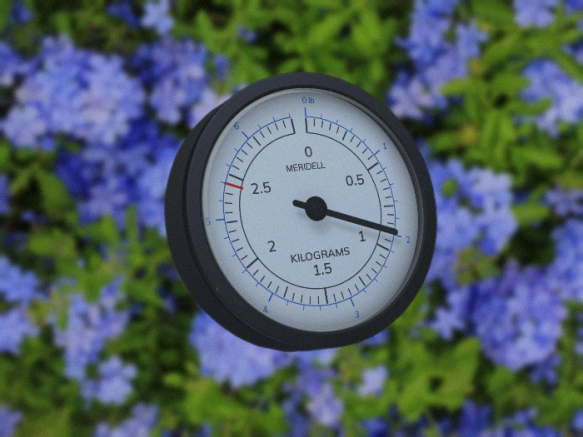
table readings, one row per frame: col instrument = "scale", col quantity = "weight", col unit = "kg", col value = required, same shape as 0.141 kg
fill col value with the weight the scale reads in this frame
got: 0.9 kg
